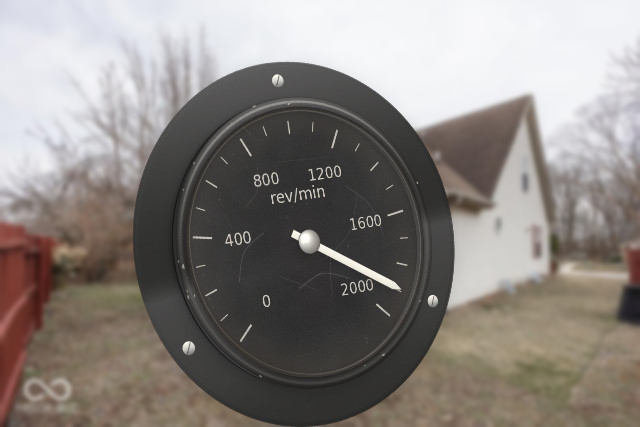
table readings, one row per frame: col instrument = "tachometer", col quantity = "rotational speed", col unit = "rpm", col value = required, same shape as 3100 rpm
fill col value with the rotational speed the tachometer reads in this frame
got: 1900 rpm
